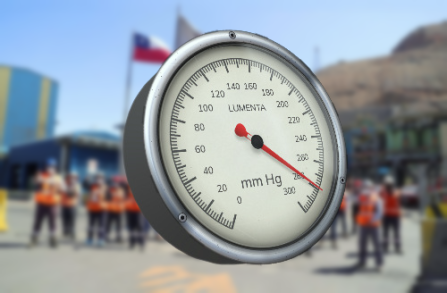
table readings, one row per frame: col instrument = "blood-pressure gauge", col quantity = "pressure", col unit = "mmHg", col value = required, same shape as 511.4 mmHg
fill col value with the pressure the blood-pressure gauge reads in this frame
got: 280 mmHg
